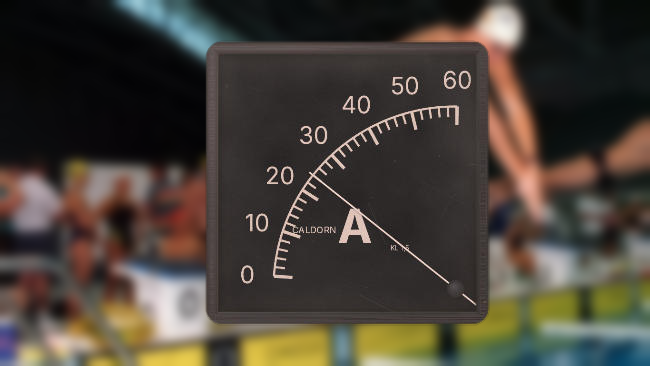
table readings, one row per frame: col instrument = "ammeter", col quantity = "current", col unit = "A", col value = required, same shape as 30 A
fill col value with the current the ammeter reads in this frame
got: 24 A
